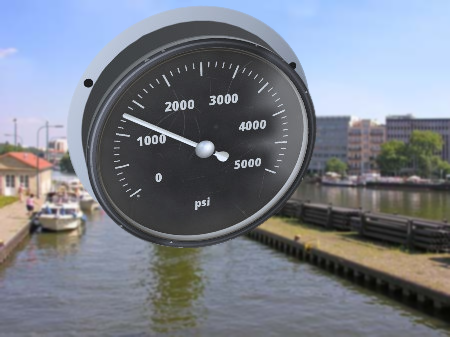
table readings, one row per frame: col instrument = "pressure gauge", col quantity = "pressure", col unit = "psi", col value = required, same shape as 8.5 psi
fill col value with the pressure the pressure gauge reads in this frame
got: 1300 psi
